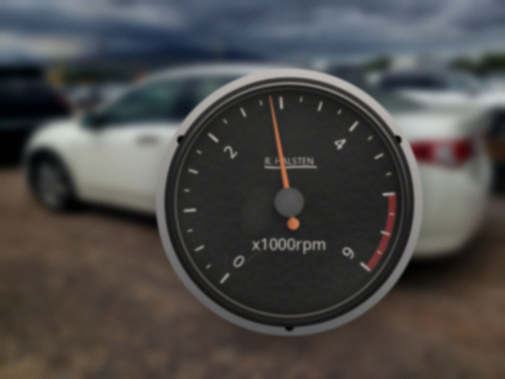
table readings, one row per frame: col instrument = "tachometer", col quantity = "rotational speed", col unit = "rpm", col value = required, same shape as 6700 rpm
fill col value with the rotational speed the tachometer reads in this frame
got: 2875 rpm
